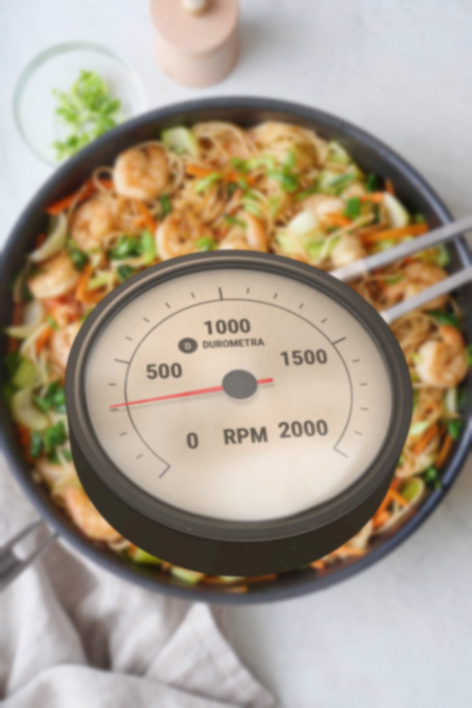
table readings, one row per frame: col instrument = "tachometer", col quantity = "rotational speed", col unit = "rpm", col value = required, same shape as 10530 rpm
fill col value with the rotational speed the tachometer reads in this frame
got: 300 rpm
